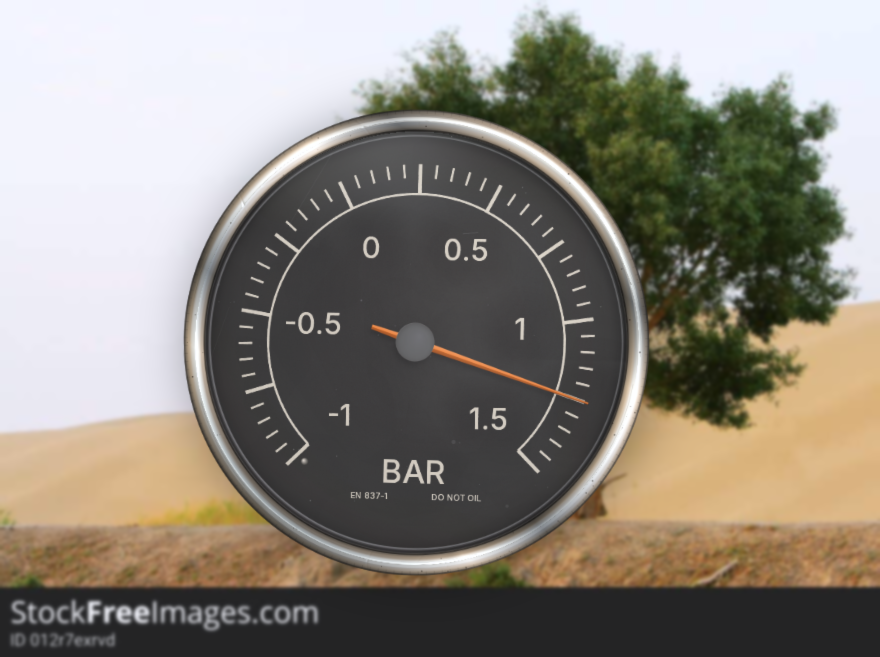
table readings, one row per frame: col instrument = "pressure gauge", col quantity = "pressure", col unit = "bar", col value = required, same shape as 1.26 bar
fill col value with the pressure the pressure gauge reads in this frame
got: 1.25 bar
